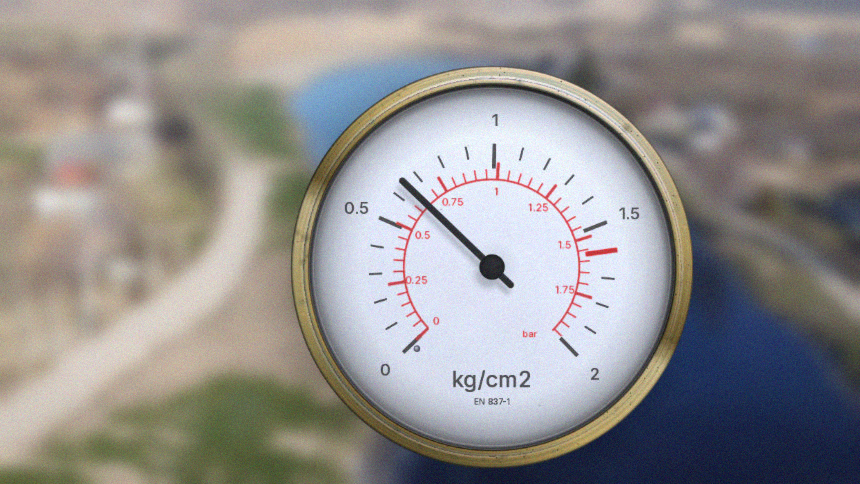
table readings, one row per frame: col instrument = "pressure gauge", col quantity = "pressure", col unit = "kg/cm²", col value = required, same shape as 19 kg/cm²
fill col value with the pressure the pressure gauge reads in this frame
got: 0.65 kg/cm²
